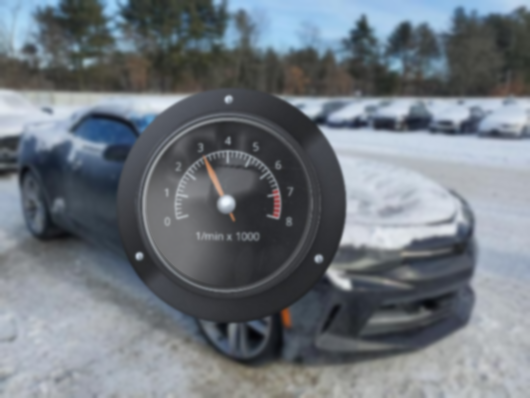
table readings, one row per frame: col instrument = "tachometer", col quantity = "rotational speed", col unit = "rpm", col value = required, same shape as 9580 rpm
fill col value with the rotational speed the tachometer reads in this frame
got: 3000 rpm
